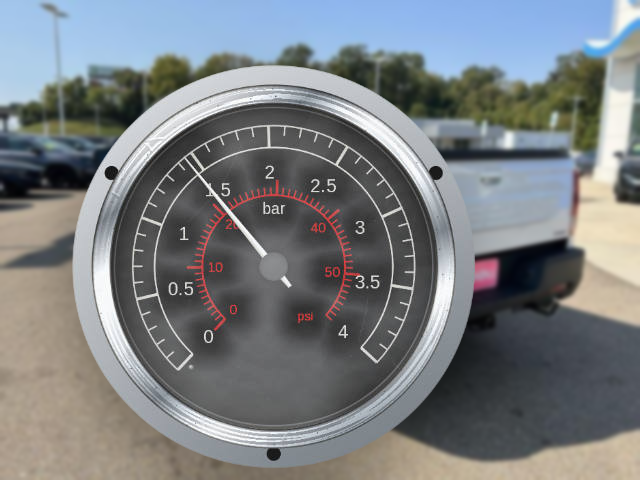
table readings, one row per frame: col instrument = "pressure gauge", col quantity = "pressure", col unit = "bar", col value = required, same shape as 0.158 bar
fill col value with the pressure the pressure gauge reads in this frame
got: 1.45 bar
